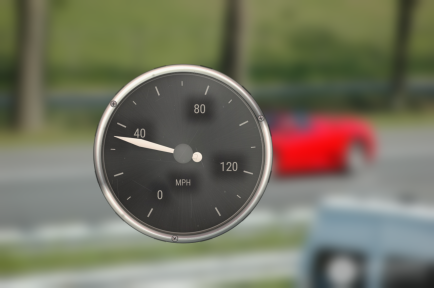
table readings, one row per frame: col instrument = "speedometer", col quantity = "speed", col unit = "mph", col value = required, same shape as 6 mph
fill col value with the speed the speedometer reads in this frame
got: 35 mph
